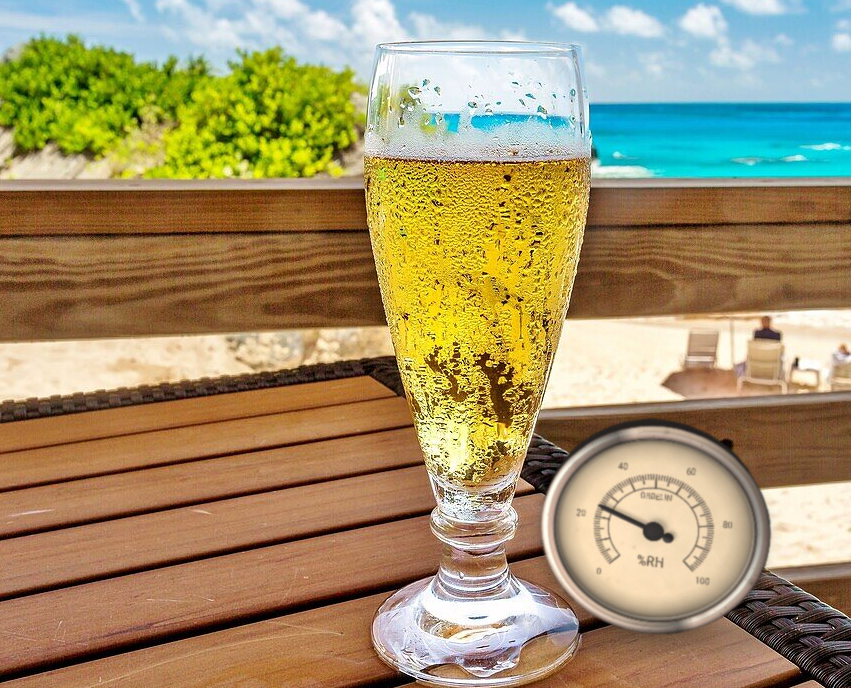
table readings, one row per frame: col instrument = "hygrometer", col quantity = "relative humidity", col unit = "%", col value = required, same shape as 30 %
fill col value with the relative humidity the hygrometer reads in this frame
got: 25 %
